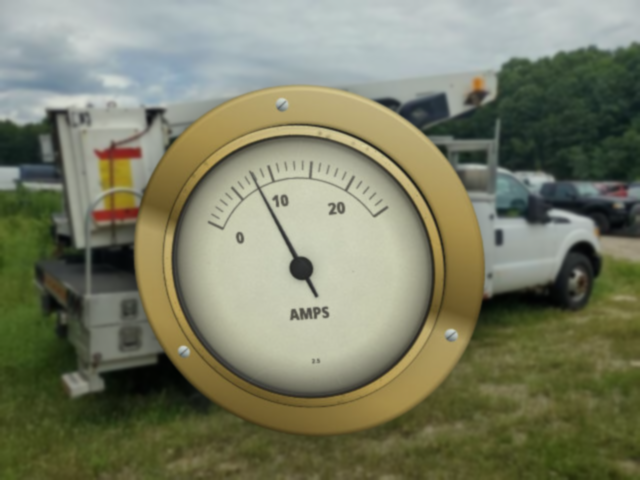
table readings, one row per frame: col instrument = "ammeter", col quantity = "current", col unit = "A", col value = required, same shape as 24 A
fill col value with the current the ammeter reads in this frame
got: 8 A
